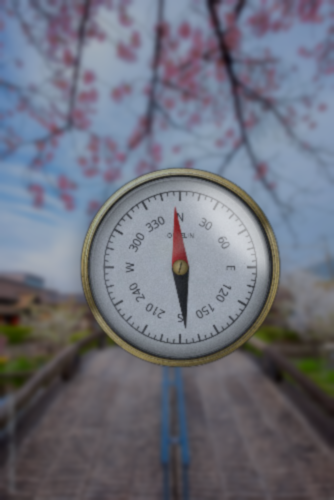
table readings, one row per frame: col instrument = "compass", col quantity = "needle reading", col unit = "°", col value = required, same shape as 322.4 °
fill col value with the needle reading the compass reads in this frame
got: 355 °
